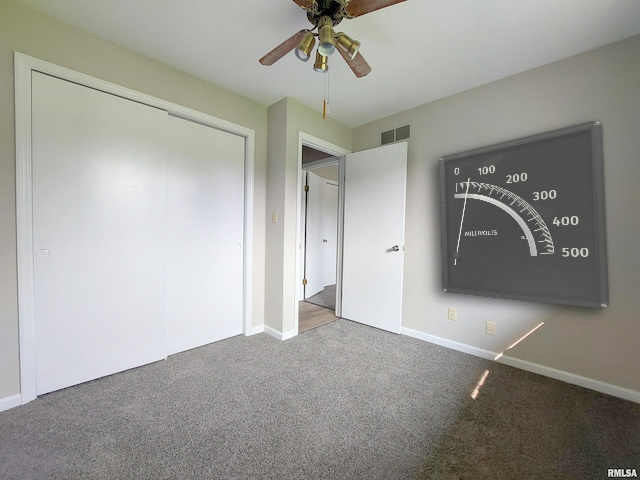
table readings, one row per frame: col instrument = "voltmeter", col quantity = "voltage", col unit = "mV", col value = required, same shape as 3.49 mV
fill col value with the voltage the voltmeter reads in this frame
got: 50 mV
